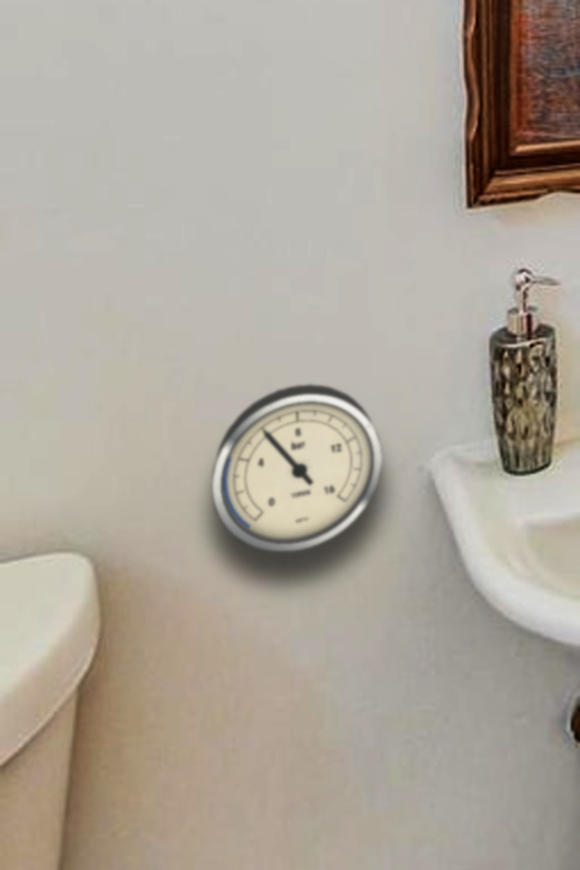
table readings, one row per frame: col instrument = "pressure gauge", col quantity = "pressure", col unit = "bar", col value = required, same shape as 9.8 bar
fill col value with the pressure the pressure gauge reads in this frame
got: 6 bar
